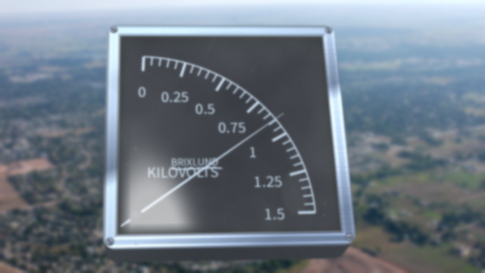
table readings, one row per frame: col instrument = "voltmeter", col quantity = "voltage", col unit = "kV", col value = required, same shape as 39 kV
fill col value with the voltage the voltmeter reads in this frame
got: 0.9 kV
